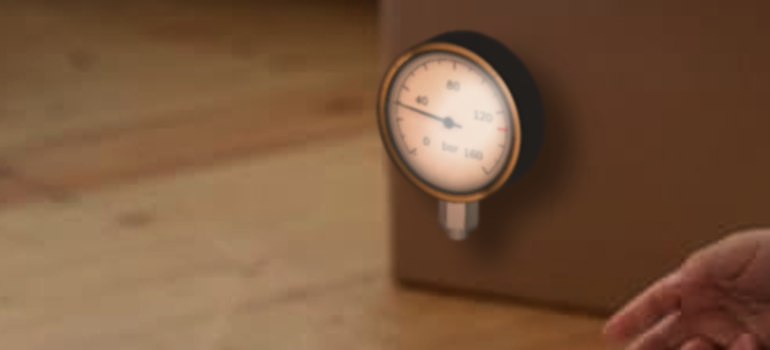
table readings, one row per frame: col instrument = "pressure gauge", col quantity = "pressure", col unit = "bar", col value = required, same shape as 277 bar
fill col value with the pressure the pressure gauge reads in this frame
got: 30 bar
